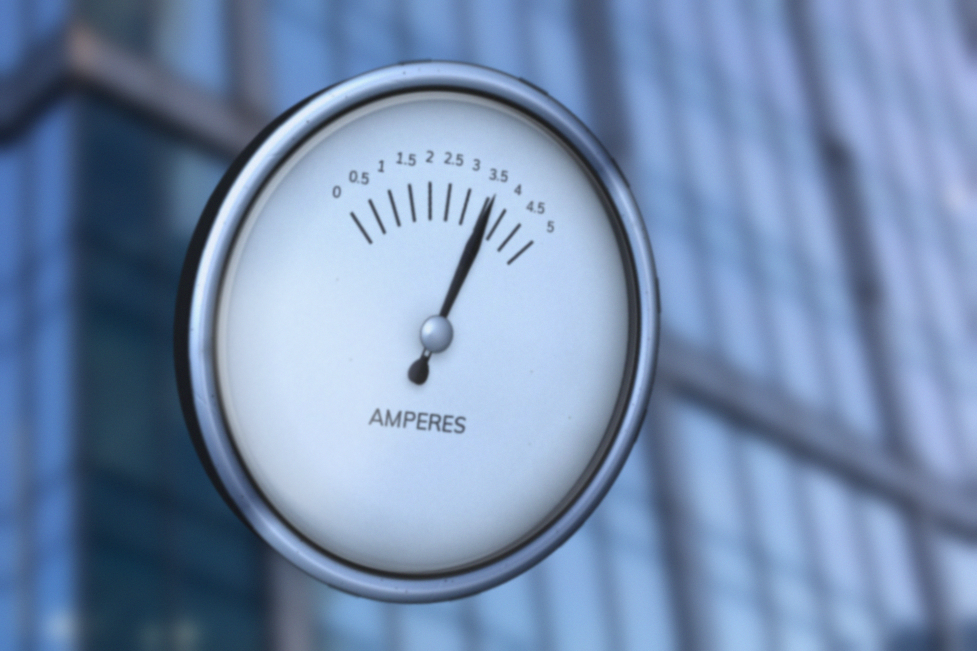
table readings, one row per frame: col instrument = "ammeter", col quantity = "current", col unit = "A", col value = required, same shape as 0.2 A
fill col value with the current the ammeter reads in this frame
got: 3.5 A
